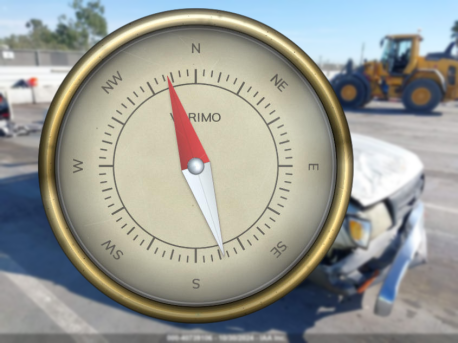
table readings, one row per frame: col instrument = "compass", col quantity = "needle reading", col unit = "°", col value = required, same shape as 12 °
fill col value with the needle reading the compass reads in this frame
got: 342.5 °
